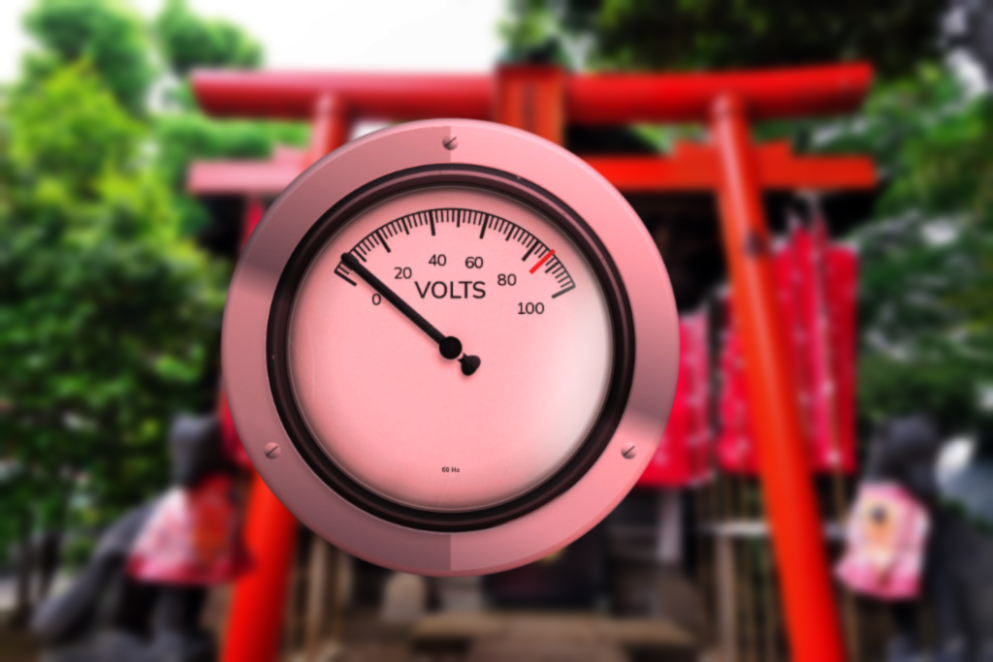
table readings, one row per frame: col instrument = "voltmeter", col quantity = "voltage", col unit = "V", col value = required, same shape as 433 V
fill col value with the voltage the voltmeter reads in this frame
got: 6 V
